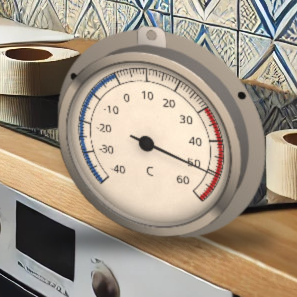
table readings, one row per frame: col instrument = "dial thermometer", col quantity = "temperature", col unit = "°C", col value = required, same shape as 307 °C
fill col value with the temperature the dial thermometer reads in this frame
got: 50 °C
